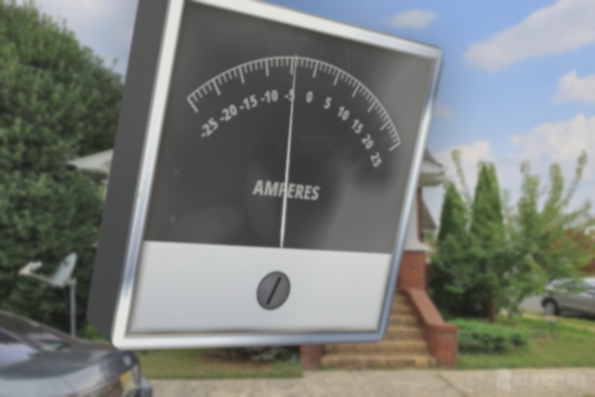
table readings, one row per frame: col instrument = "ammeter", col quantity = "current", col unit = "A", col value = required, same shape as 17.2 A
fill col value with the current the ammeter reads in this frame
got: -5 A
